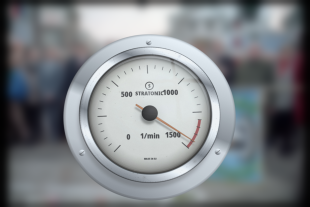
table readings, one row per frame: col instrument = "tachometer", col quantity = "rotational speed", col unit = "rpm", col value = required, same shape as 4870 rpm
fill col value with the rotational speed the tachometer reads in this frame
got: 1450 rpm
